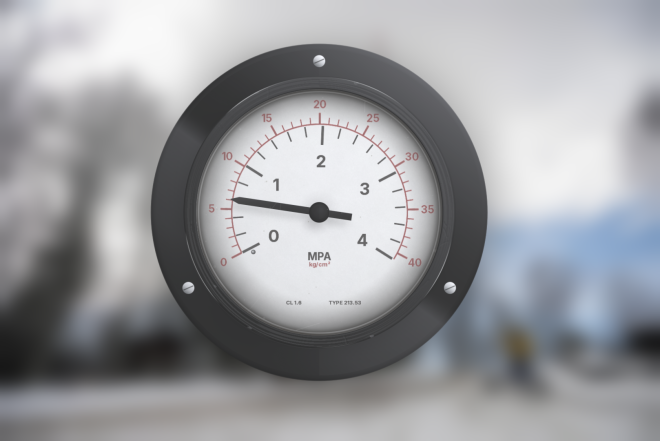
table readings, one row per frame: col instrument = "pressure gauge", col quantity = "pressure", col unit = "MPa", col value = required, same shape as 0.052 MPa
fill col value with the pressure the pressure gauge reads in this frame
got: 0.6 MPa
